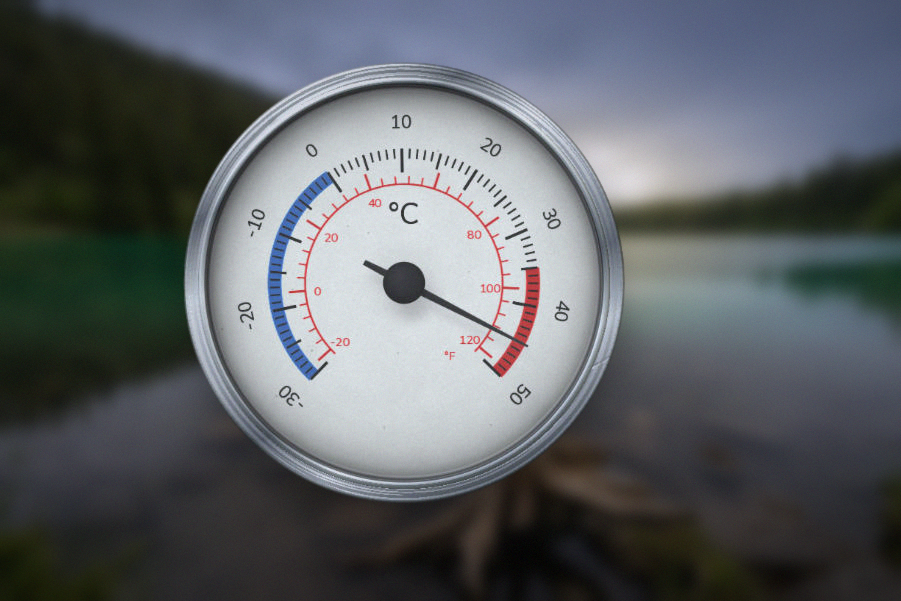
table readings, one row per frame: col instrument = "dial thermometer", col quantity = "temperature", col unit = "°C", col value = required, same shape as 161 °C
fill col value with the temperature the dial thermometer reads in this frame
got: 45 °C
